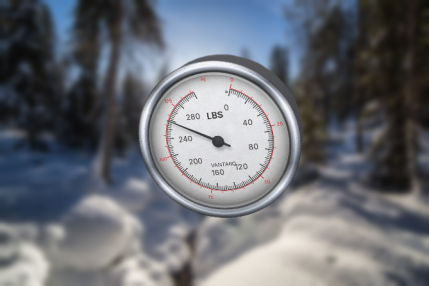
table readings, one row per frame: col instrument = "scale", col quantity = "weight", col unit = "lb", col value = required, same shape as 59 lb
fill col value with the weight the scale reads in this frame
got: 260 lb
